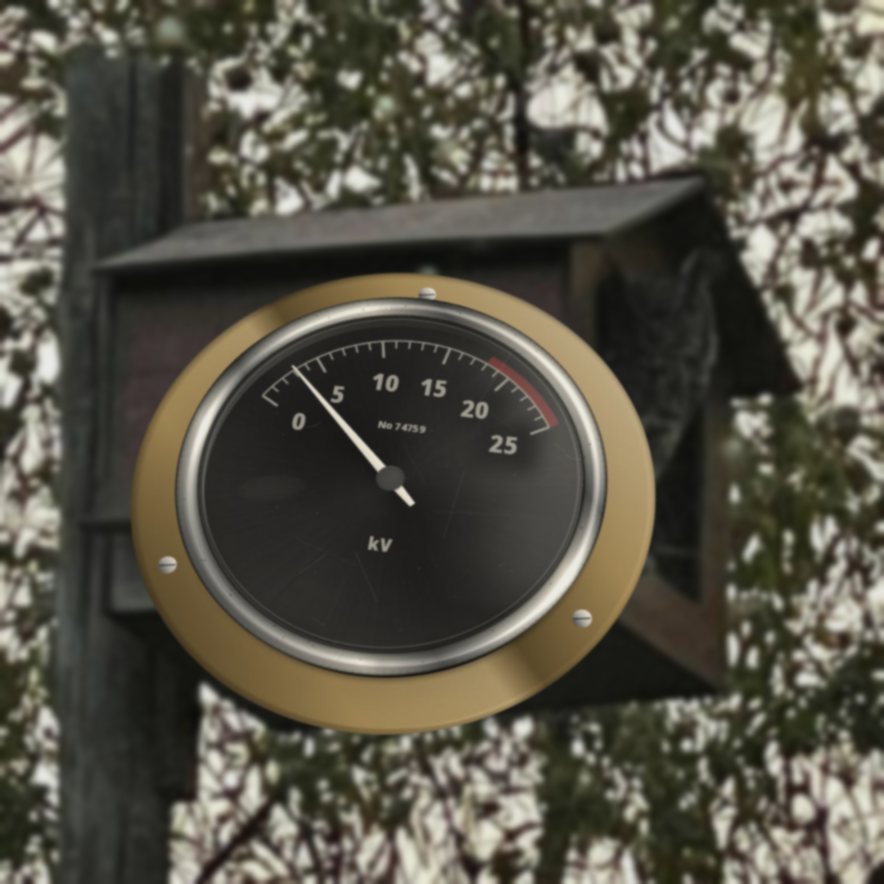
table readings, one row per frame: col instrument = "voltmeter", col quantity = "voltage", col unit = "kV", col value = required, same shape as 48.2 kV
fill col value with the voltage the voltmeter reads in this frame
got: 3 kV
